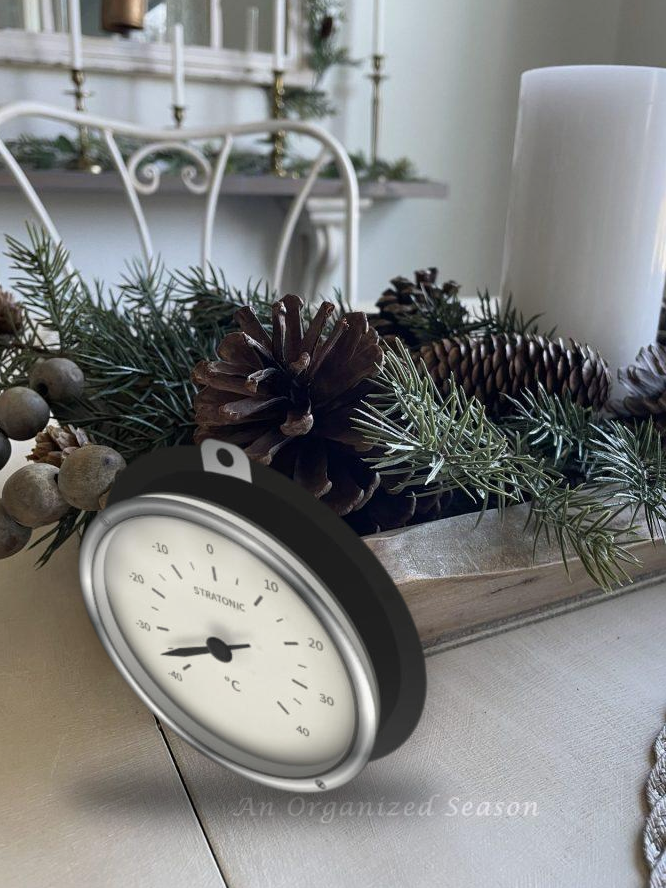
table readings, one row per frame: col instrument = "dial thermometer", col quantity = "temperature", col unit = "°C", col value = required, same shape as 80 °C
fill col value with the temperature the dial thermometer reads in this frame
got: -35 °C
